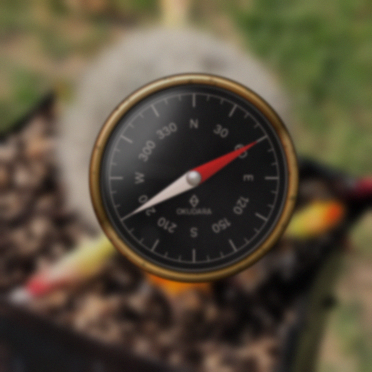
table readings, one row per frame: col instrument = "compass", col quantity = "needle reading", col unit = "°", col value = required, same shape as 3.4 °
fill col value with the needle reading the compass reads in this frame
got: 60 °
